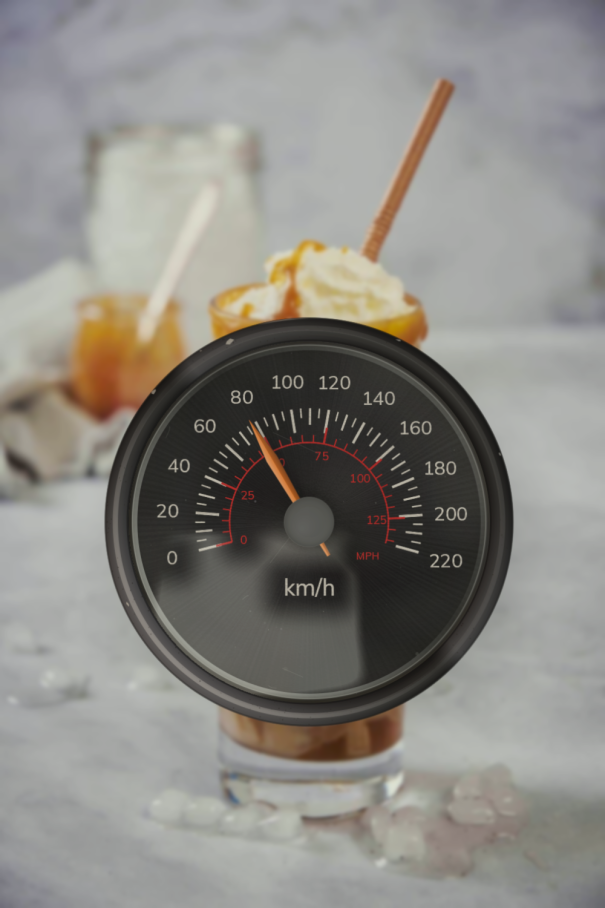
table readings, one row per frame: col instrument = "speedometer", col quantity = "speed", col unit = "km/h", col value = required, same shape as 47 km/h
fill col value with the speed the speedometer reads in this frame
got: 77.5 km/h
